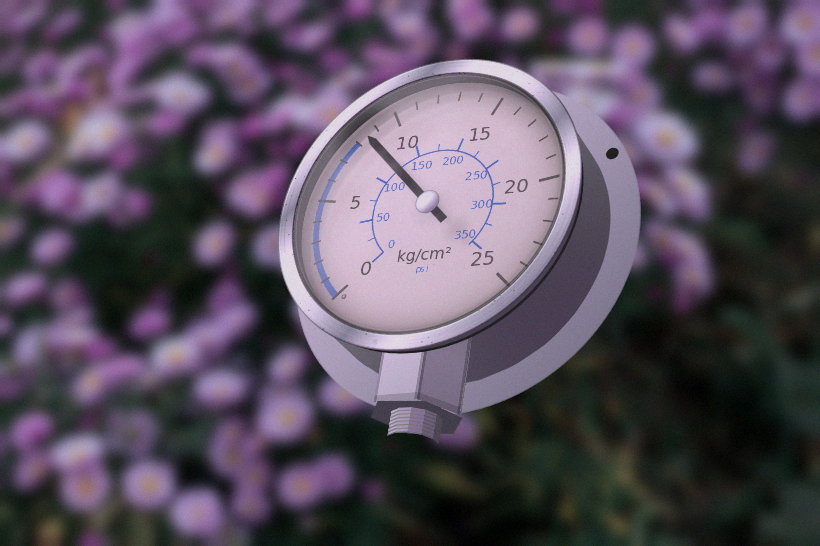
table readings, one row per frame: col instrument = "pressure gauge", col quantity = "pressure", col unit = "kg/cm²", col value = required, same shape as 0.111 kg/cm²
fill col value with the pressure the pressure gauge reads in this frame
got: 8.5 kg/cm²
